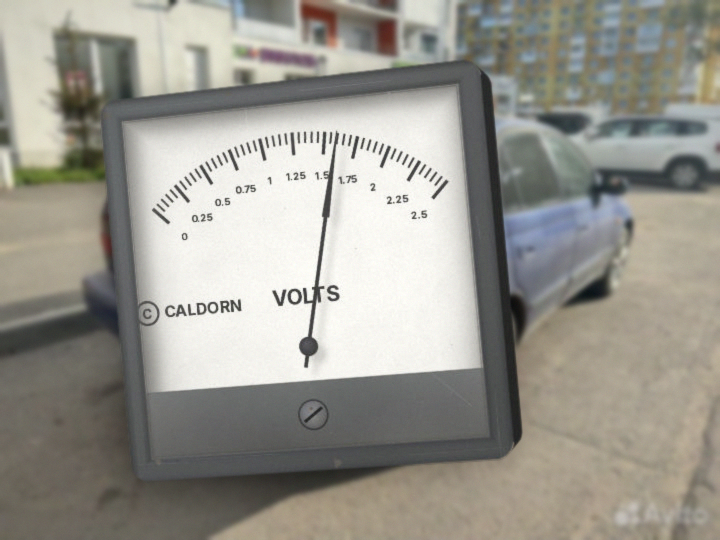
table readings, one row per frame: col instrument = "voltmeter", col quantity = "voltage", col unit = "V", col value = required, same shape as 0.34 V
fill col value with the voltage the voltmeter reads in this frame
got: 1.6 V
